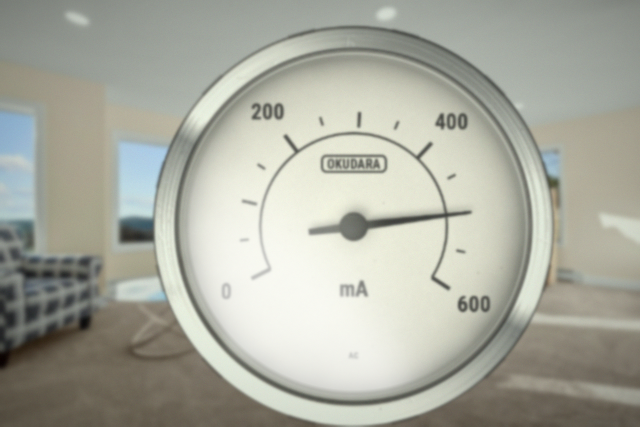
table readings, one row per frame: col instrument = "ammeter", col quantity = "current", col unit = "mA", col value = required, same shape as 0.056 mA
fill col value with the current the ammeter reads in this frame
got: 500 mA
